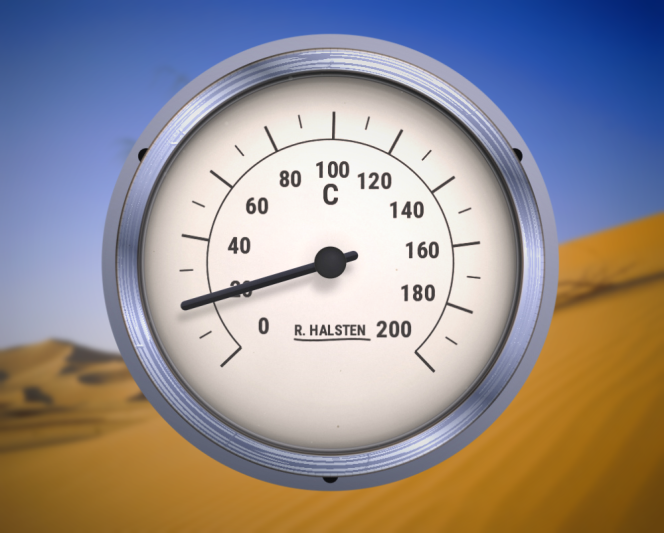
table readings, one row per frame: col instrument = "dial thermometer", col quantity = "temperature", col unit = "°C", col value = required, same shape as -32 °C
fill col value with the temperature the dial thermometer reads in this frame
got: 20 °C
